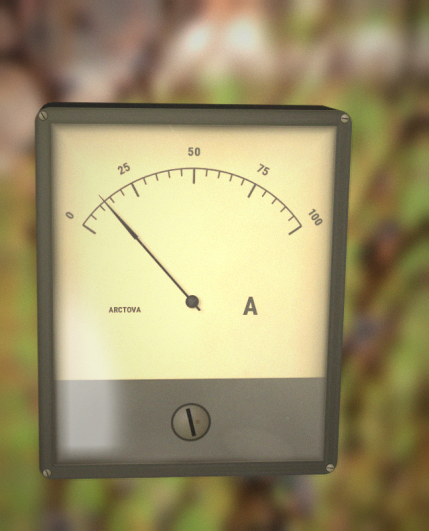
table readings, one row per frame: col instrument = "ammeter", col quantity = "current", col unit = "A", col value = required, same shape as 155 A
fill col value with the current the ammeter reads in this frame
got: 12.5 A
